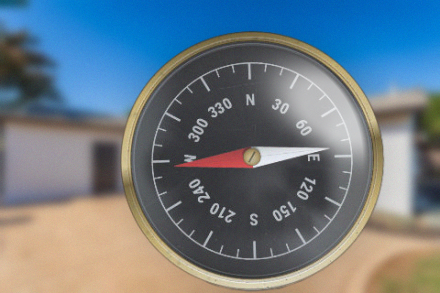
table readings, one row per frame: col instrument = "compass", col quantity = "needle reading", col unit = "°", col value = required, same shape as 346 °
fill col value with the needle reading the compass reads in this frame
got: 265 °
